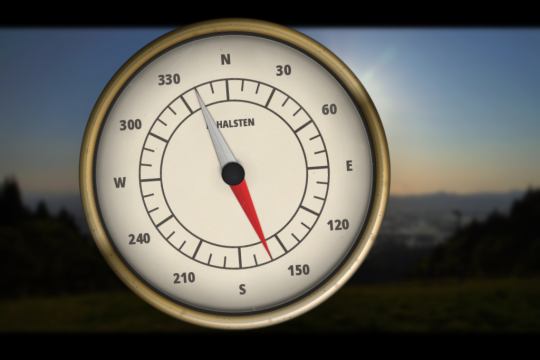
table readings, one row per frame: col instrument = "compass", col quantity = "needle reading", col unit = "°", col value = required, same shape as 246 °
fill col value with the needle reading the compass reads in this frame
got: 160 °
